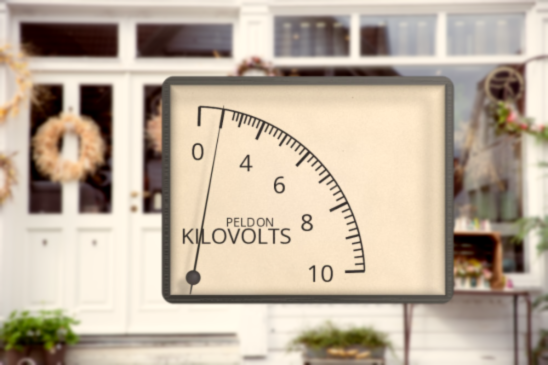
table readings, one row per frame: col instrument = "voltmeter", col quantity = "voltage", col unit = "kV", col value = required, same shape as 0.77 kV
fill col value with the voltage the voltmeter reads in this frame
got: 2 kV
